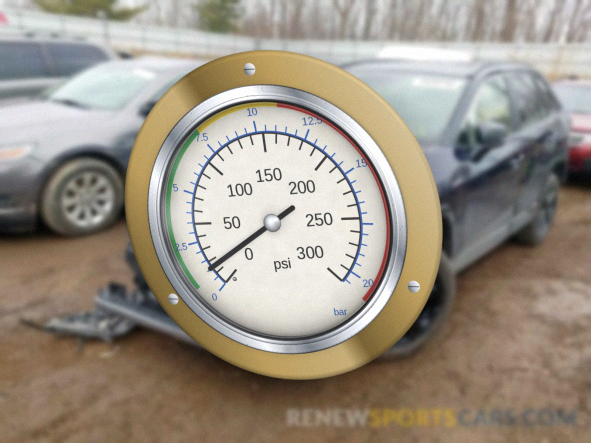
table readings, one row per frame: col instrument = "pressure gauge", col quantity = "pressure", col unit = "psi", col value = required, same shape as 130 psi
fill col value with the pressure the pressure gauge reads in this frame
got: 15 psi
